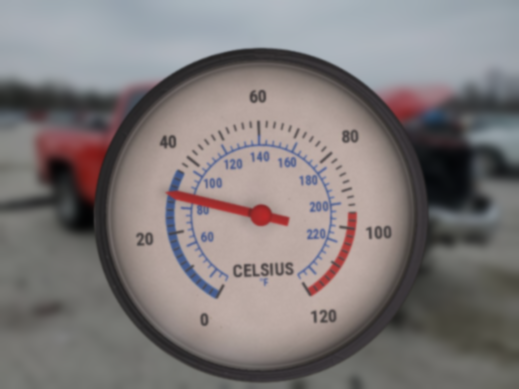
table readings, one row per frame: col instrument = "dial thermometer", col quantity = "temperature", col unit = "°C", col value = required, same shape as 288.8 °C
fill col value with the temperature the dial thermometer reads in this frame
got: 30 °C
